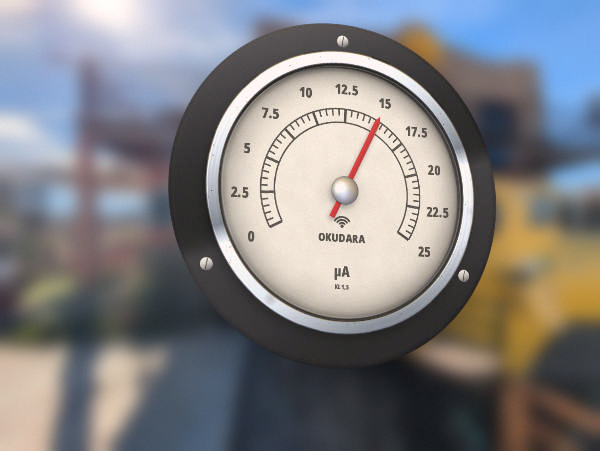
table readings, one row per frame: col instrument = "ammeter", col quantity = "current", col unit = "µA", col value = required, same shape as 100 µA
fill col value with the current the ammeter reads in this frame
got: 15 µA
